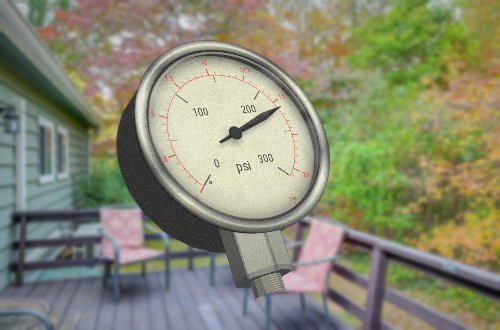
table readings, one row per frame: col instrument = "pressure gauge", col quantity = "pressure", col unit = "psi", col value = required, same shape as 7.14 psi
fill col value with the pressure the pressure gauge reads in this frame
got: 225 psi
